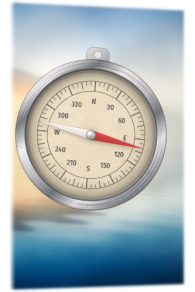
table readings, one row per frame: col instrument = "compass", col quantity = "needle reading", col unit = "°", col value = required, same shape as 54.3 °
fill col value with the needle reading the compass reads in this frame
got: 100 °
